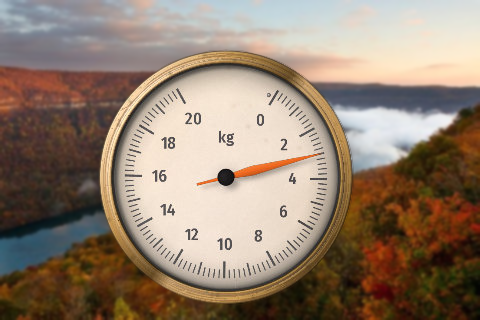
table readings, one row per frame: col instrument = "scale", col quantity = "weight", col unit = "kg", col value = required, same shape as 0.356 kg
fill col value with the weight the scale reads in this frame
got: 3 kg
